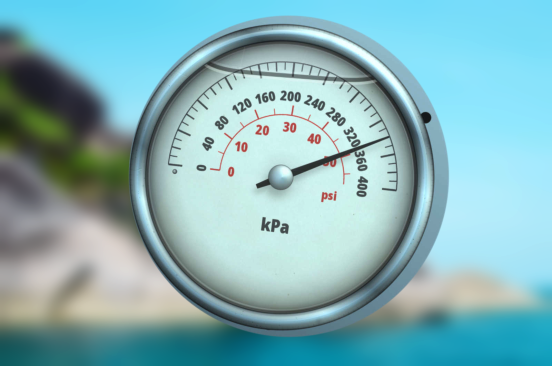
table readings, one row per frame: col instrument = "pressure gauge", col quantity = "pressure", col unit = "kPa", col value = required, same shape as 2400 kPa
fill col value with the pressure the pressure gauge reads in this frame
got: 340 kPa
